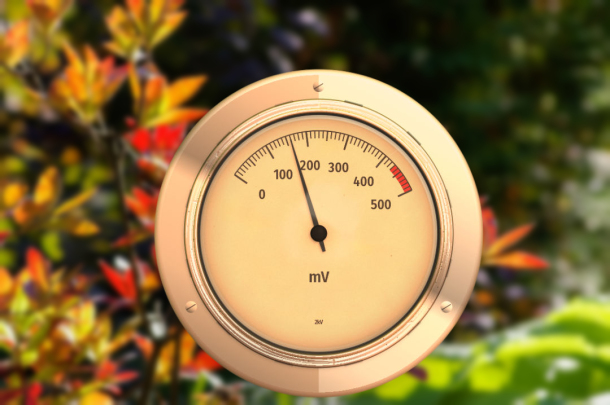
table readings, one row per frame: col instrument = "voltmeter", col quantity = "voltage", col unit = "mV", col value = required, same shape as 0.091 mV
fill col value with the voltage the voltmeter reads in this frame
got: 160 mV
